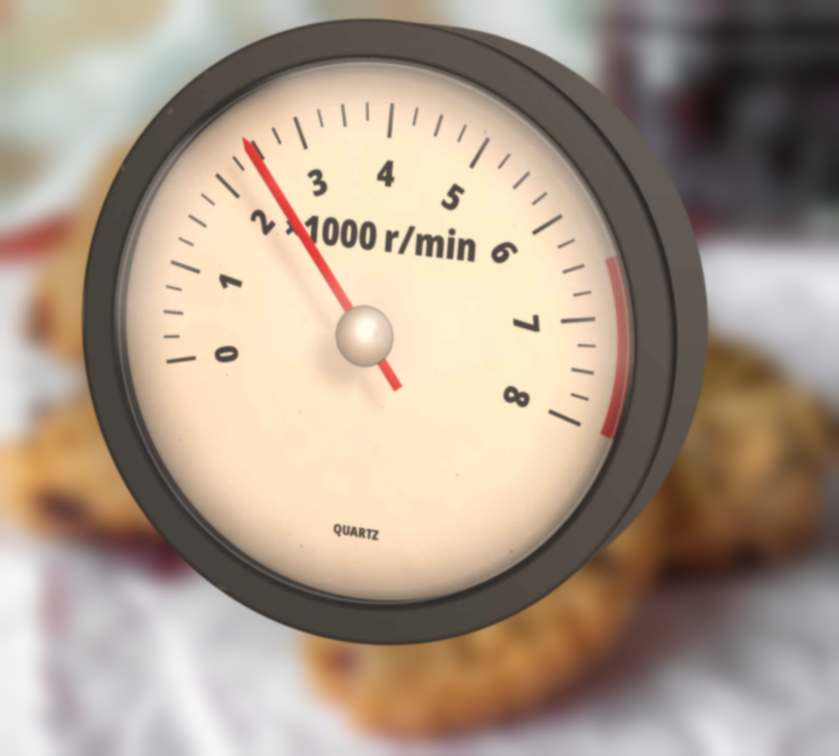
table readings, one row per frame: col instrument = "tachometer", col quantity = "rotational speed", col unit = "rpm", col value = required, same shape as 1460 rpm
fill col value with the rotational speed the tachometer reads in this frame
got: 2500 rpm
